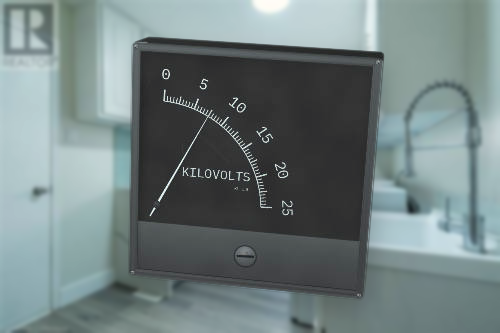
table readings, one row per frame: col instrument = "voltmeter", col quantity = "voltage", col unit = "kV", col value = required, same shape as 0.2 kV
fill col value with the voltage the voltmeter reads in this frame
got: 7.5 kV
